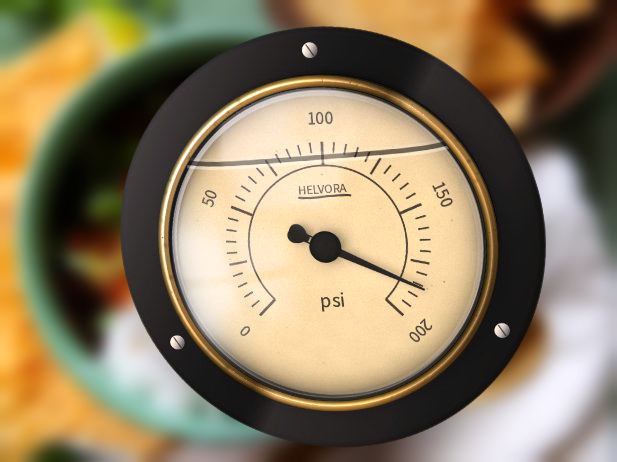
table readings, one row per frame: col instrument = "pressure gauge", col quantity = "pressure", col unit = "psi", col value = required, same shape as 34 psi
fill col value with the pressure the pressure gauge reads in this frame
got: 185 psi
